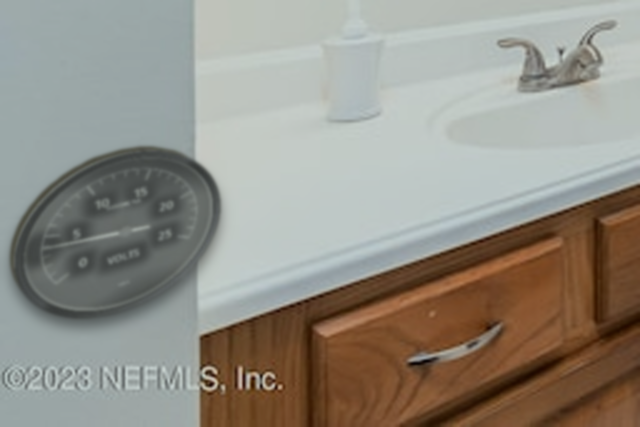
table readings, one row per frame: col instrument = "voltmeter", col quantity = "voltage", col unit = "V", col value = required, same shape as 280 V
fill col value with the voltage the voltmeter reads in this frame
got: 4 V
